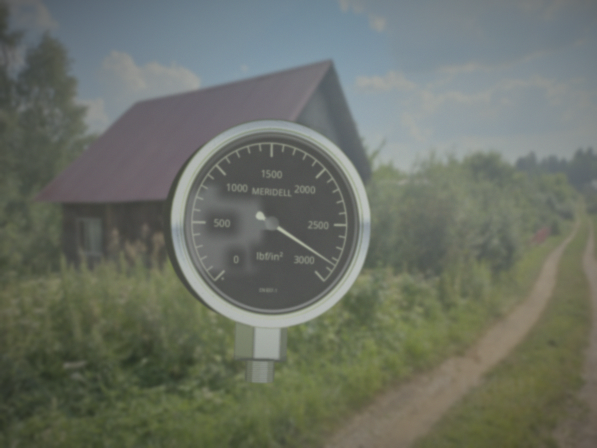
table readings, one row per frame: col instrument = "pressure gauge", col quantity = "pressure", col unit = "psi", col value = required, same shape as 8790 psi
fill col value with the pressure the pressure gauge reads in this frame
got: 2850 psi
